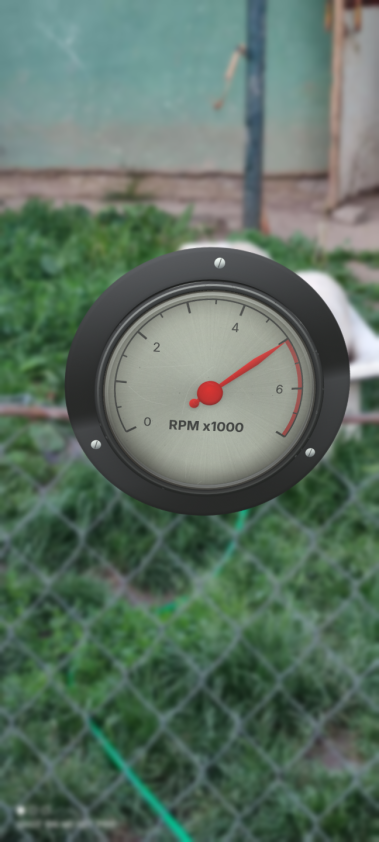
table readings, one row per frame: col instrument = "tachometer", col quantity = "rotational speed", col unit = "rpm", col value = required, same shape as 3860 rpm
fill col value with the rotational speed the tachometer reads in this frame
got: 5000 rpm
